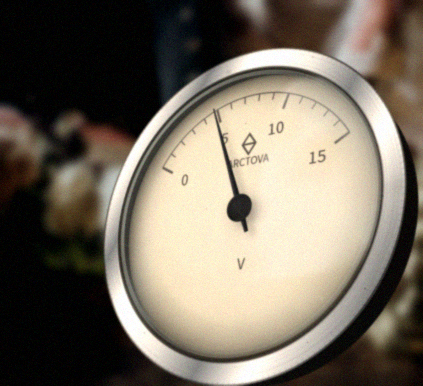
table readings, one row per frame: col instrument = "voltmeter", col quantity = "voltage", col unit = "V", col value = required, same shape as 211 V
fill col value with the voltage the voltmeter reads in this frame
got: 5 V
